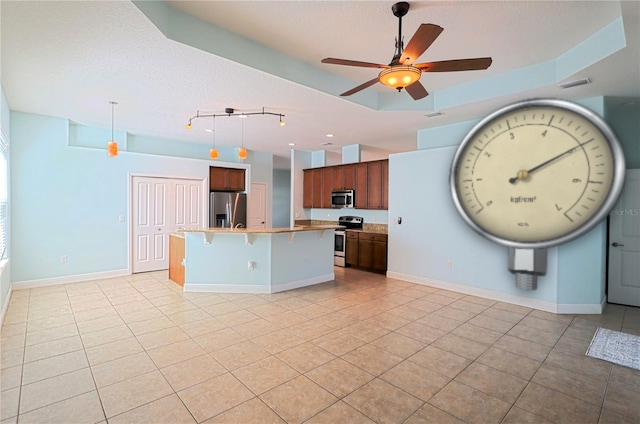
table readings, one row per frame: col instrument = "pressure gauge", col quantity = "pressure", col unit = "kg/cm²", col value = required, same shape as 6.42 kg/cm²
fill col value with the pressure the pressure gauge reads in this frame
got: 5 kg/cm²
